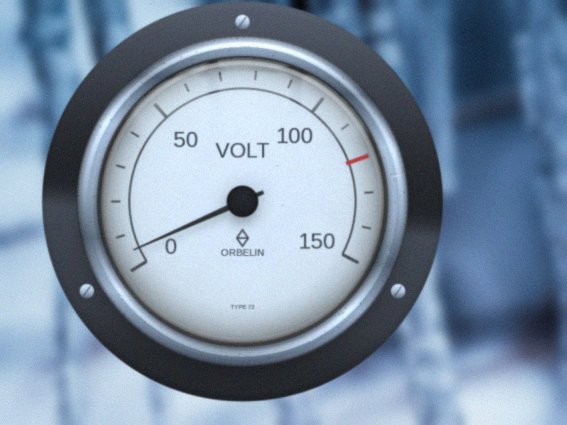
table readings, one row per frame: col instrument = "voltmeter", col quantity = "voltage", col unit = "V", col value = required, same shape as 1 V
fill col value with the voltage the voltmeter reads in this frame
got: 5 V
